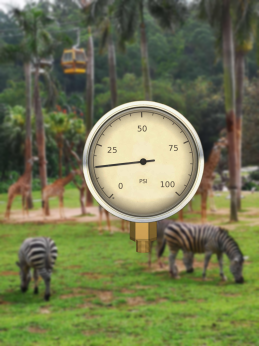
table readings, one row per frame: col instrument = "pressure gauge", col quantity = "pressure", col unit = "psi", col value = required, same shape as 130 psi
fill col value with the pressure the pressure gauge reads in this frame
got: 15 psi
